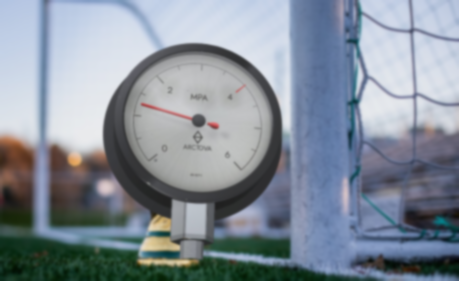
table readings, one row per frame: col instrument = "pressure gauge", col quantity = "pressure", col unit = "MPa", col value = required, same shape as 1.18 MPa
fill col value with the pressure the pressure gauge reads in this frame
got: 1.25 MPa
